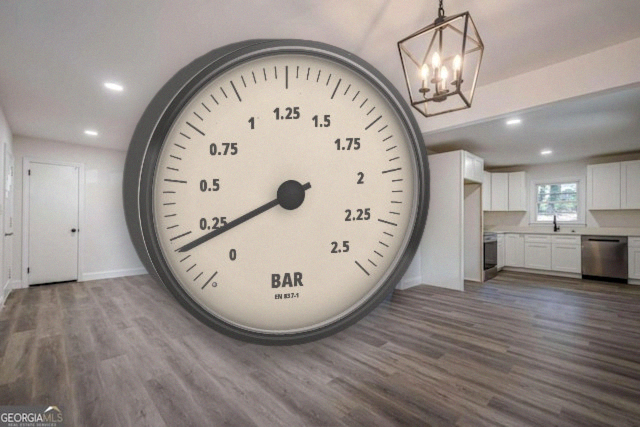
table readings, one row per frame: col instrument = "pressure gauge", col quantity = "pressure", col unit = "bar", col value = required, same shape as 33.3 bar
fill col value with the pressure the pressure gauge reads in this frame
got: 0.2 bar
